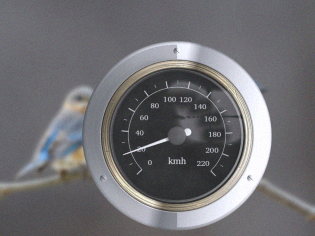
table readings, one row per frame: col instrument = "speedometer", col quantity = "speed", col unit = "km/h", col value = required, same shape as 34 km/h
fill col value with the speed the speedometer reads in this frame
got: 20 km/h
